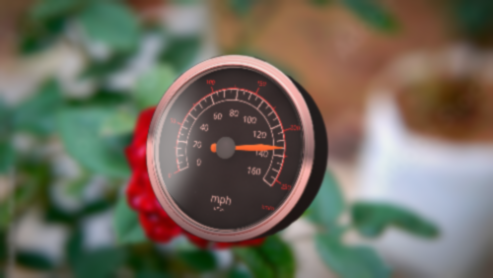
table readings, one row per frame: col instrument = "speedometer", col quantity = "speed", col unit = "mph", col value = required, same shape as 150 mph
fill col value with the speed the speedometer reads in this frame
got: 135 mph
